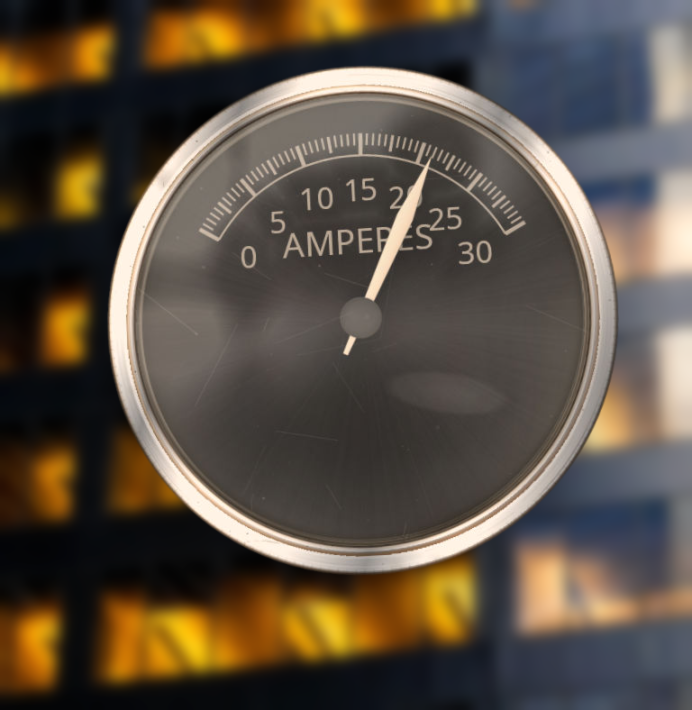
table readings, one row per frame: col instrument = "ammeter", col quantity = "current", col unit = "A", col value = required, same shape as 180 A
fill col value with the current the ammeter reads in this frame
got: 21 A
